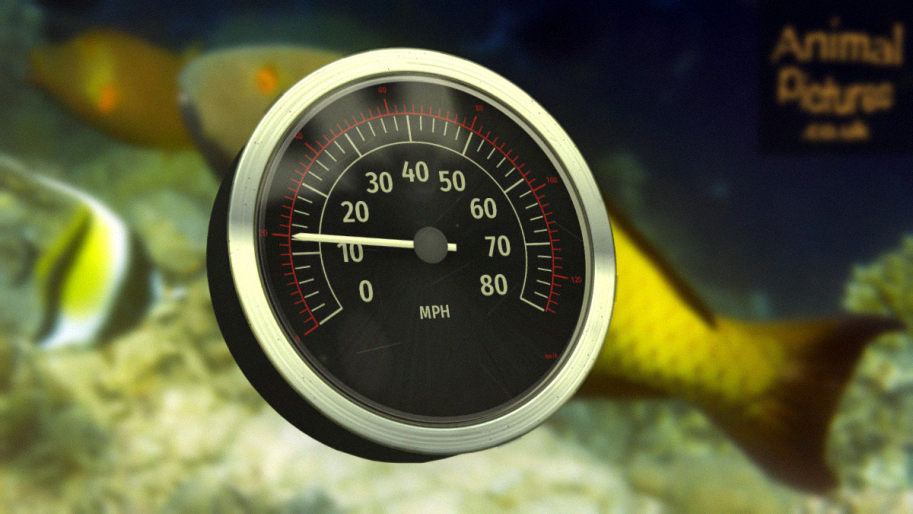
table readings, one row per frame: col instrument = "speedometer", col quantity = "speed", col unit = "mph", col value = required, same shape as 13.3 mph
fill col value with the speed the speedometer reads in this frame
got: 12 mph
